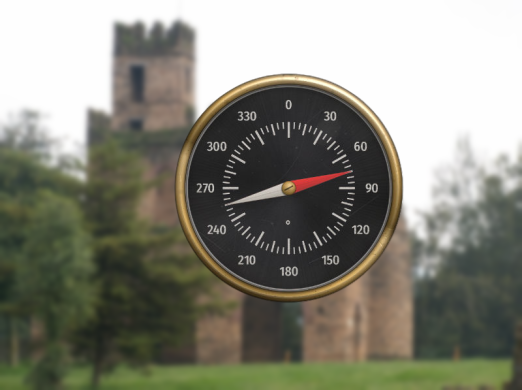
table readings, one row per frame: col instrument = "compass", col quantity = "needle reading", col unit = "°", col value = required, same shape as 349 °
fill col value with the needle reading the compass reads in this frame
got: 75 °
